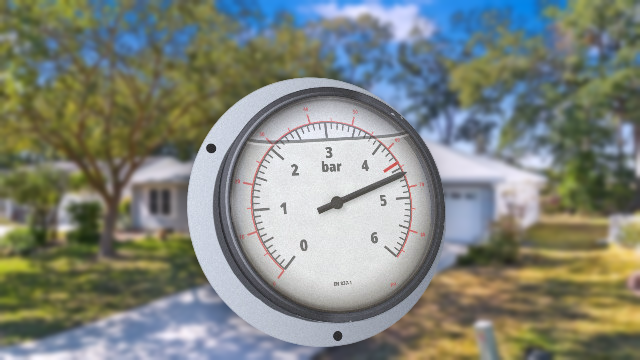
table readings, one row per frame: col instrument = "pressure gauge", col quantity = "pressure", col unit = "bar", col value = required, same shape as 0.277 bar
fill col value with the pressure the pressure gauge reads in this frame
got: 4.6 bar
